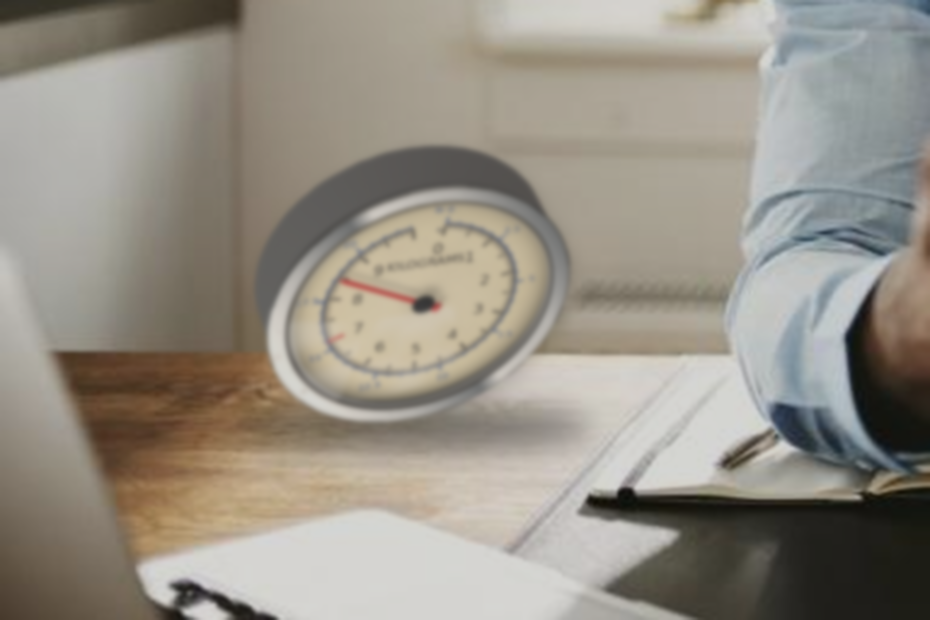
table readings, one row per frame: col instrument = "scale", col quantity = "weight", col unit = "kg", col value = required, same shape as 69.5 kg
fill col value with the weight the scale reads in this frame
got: 8.5 kg
